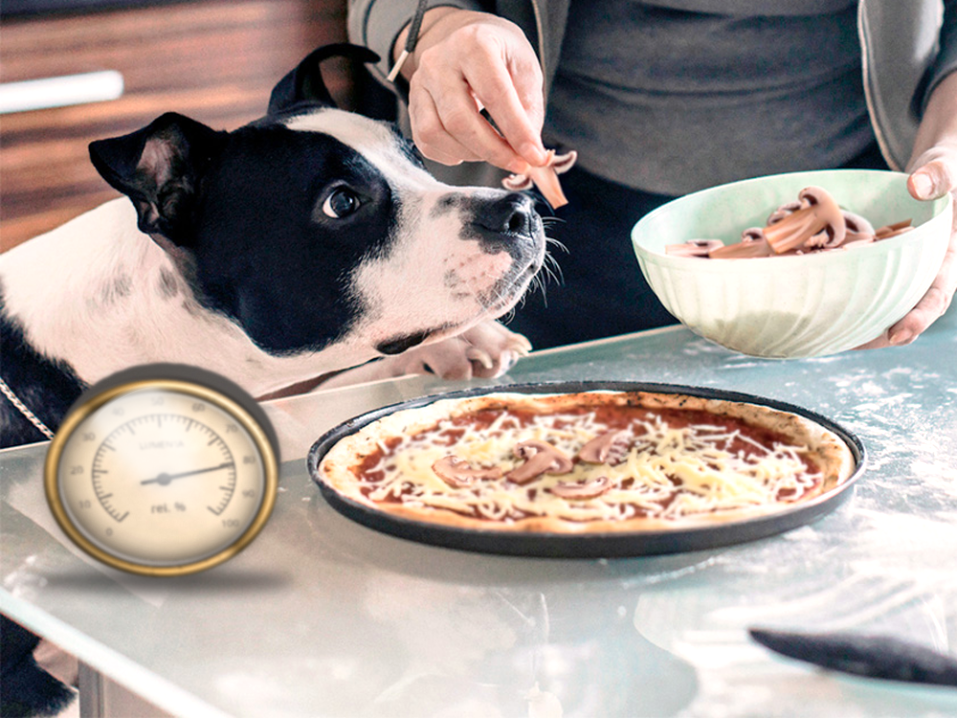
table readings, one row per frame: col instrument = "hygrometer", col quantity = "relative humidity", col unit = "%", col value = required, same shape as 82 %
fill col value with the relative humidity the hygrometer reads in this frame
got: 80 %
